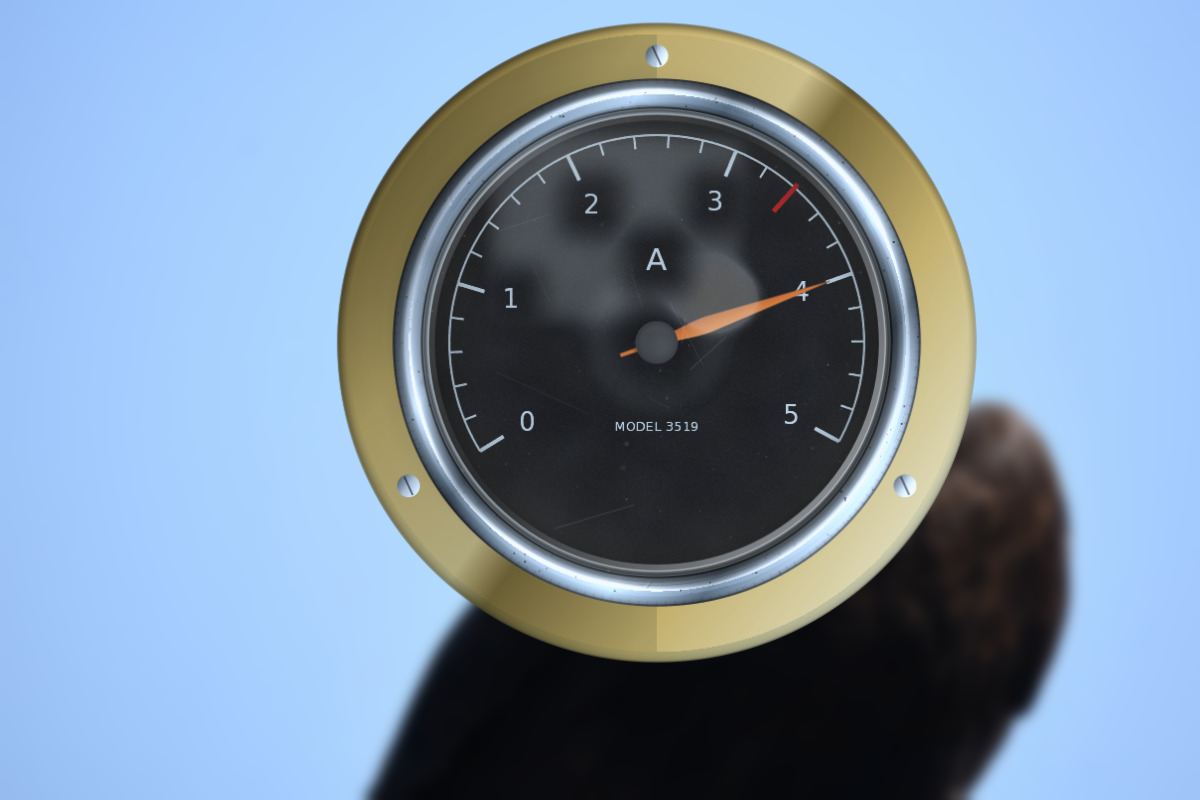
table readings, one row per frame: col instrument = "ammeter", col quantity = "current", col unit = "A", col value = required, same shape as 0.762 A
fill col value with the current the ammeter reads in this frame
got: 4 A
